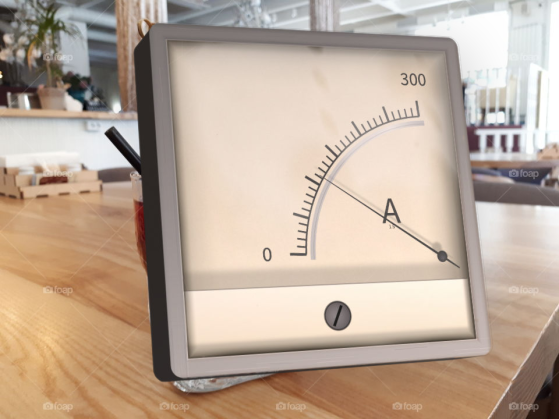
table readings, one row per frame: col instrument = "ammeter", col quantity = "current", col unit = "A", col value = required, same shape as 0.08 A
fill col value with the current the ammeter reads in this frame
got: 110 A
